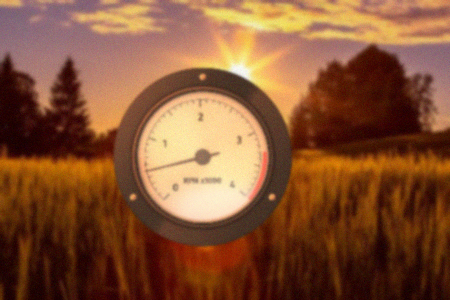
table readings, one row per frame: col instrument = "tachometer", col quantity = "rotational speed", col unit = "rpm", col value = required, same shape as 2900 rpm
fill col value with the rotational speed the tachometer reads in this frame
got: 500 rpm
